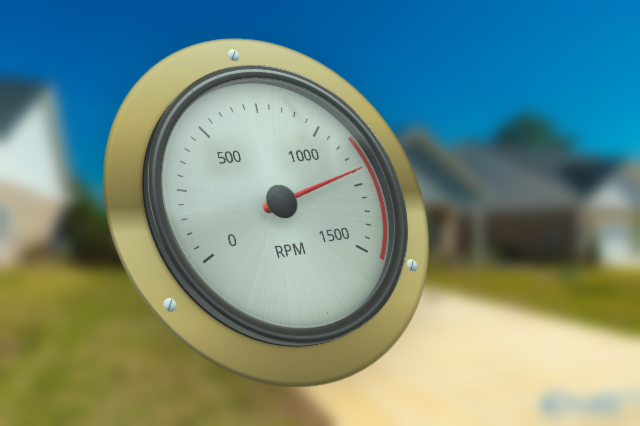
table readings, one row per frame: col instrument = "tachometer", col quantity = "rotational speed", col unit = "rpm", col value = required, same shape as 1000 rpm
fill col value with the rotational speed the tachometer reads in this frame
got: 1200 rpm
